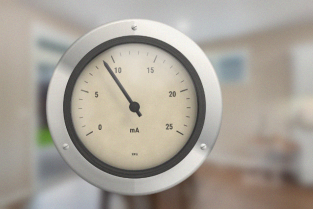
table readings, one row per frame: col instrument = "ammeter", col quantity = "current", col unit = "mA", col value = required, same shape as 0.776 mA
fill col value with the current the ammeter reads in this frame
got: 9 mA
